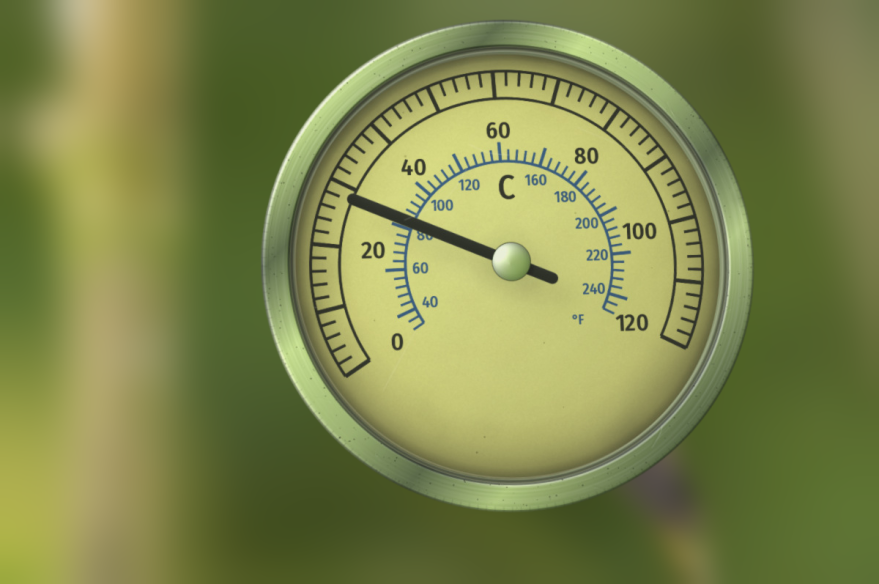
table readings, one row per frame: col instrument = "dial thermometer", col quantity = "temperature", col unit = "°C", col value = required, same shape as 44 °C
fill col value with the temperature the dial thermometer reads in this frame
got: 28 °C
